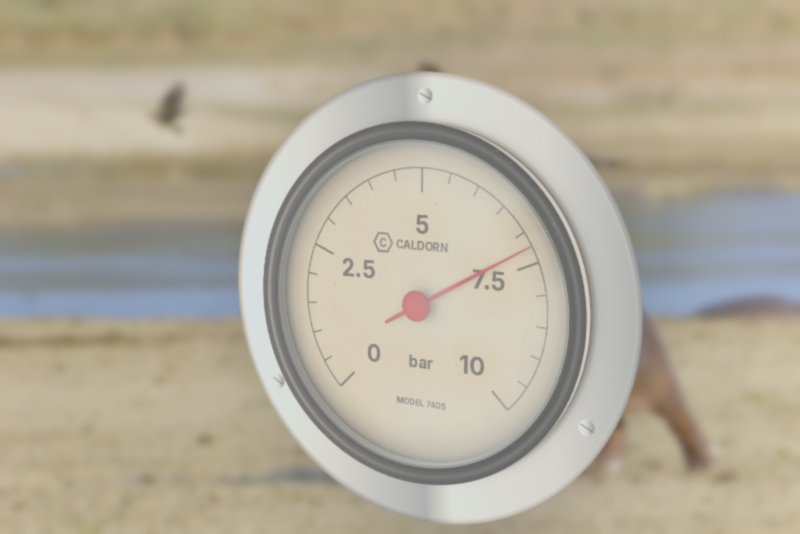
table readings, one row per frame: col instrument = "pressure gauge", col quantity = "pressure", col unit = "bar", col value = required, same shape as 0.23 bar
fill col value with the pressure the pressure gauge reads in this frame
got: 7.25 bar
